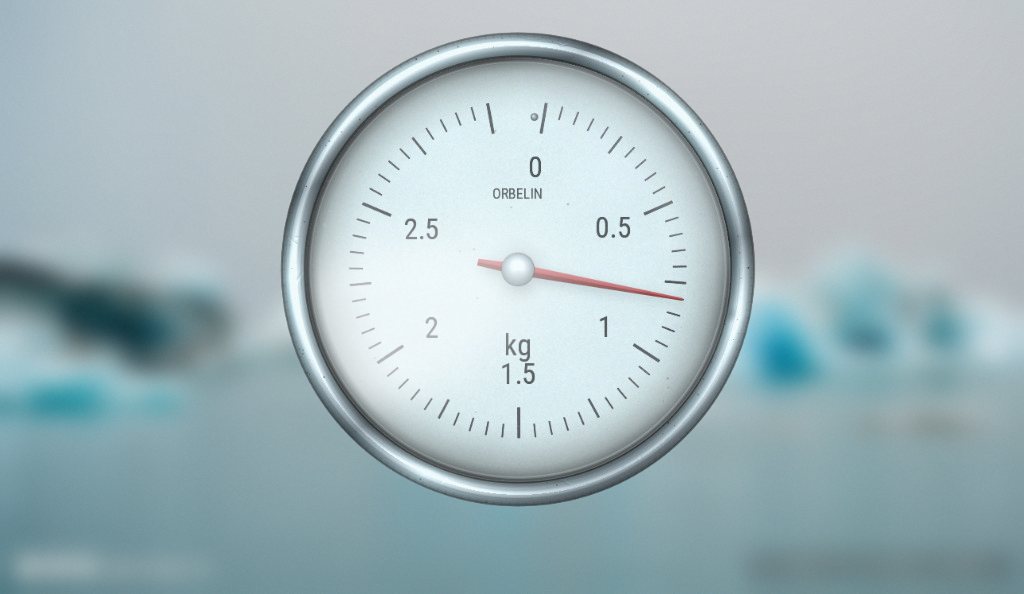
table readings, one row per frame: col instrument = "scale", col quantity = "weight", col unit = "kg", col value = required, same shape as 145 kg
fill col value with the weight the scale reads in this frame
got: 0.8 kg
